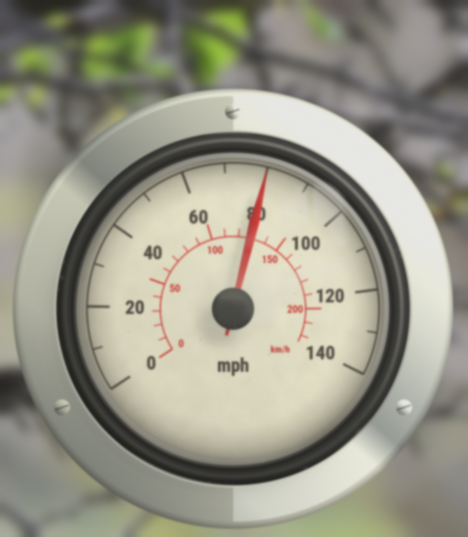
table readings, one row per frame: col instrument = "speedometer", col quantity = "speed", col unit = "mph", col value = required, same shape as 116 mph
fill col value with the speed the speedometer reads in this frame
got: 80 mph
